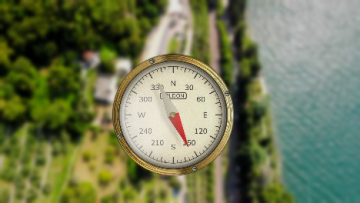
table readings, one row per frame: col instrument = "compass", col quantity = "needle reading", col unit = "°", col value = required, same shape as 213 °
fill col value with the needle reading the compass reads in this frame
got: 155 °
